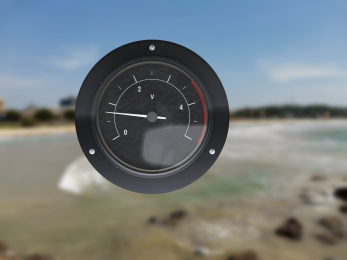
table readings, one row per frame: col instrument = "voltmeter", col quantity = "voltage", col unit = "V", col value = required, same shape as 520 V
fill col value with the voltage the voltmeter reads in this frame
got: 0.75 V
